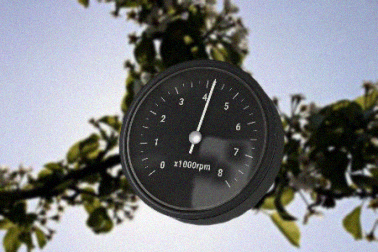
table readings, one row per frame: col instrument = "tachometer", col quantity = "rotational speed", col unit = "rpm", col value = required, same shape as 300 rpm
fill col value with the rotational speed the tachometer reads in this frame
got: 4250 rpm
